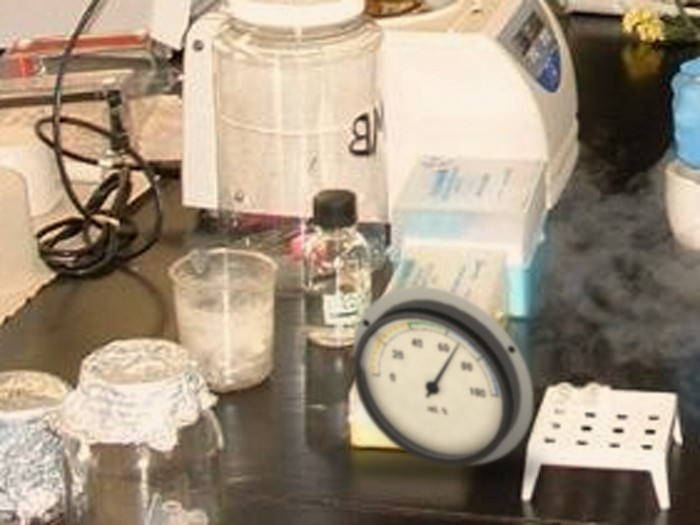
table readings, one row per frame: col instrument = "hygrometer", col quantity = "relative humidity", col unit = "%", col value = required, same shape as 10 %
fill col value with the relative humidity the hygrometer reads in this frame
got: 68 %
